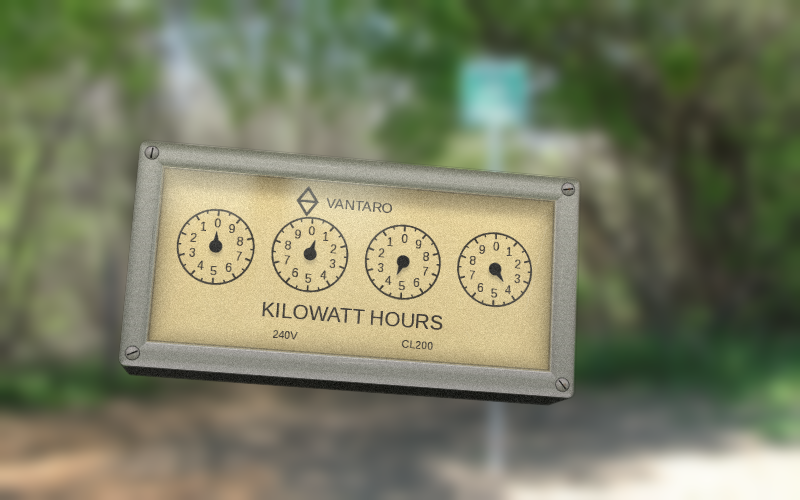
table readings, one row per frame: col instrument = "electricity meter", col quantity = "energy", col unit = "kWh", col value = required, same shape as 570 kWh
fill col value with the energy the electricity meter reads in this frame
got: 44 kWh
